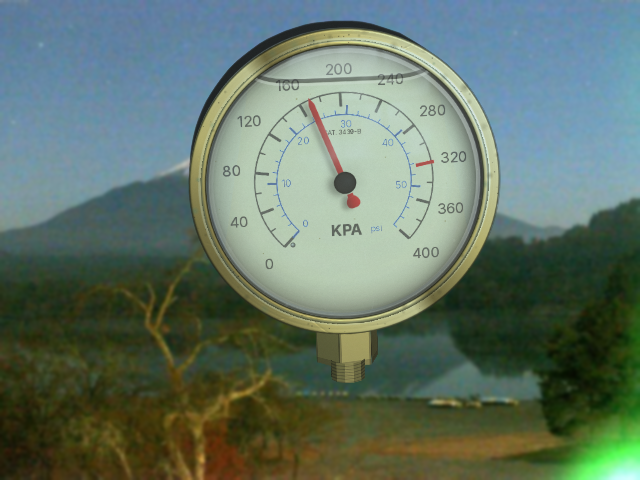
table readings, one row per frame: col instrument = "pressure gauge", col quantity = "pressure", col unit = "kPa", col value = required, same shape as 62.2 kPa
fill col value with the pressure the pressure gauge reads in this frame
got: 170 kPa
